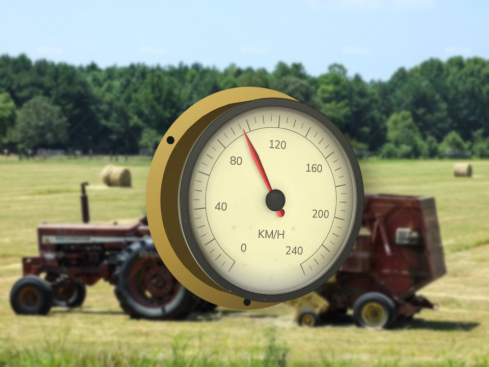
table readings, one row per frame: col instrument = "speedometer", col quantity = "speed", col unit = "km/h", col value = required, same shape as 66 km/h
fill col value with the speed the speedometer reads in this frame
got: 95 km/h
